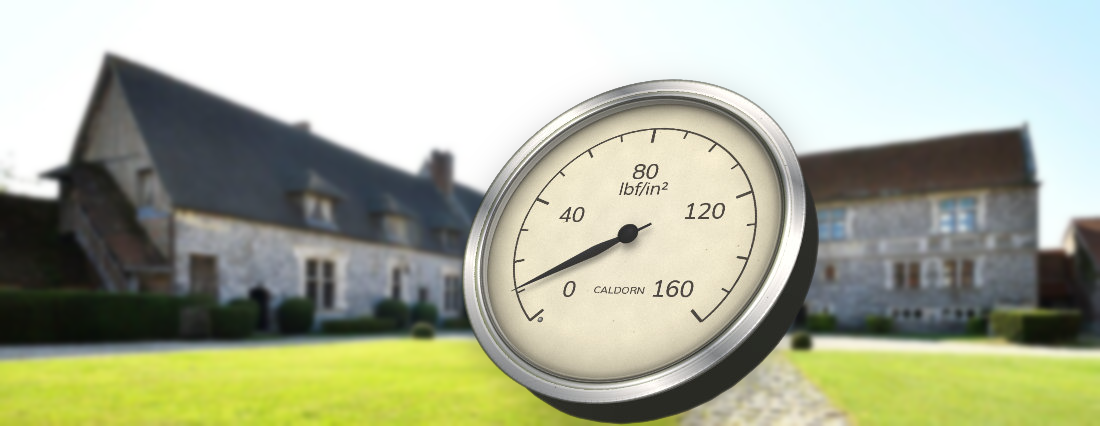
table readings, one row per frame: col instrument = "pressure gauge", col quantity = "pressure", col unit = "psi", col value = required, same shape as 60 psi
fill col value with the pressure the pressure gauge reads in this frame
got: 10 psi
